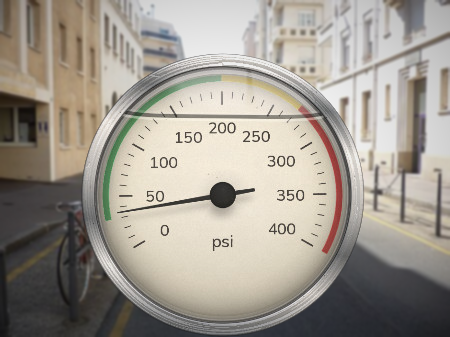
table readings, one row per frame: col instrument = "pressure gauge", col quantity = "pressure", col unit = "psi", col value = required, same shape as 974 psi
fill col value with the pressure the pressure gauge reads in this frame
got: 35 psi
